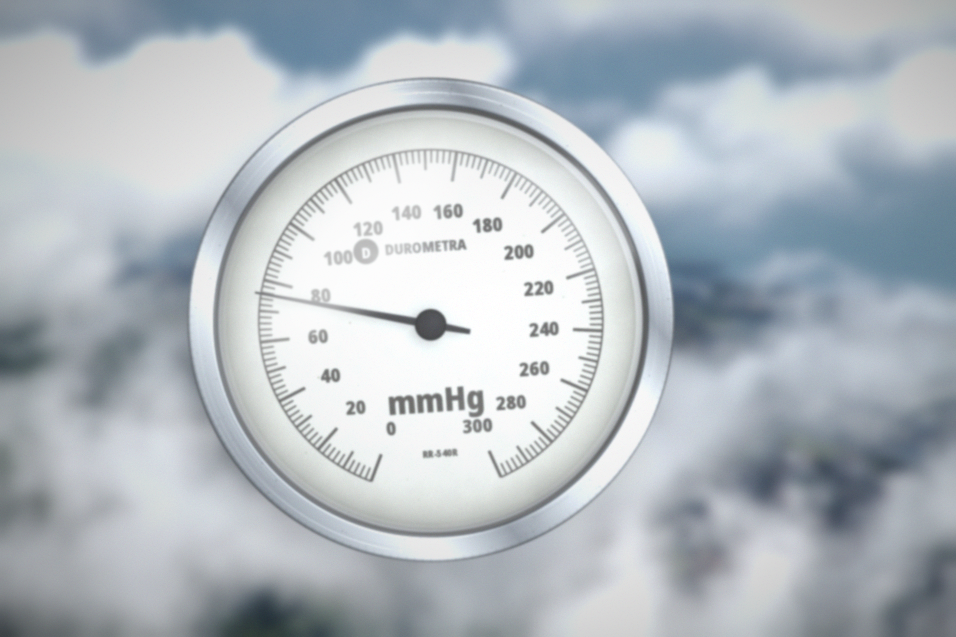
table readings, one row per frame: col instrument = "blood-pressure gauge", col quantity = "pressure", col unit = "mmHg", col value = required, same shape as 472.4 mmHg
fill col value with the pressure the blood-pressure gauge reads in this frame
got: 76 mmHg
